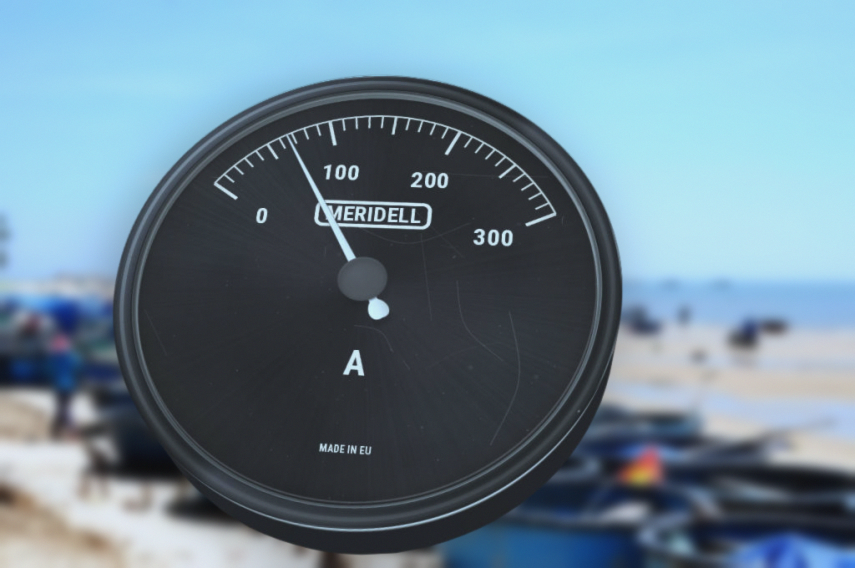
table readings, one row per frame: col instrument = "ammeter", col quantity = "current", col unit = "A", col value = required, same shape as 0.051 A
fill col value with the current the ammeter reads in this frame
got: 65 A
